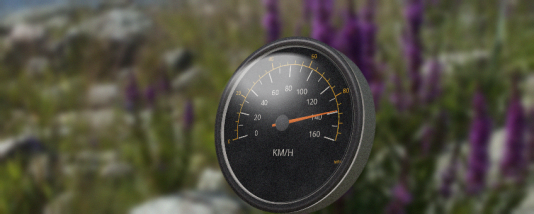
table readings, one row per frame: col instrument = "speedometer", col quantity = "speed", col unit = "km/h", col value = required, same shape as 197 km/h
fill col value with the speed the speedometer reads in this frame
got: 140 km/h
